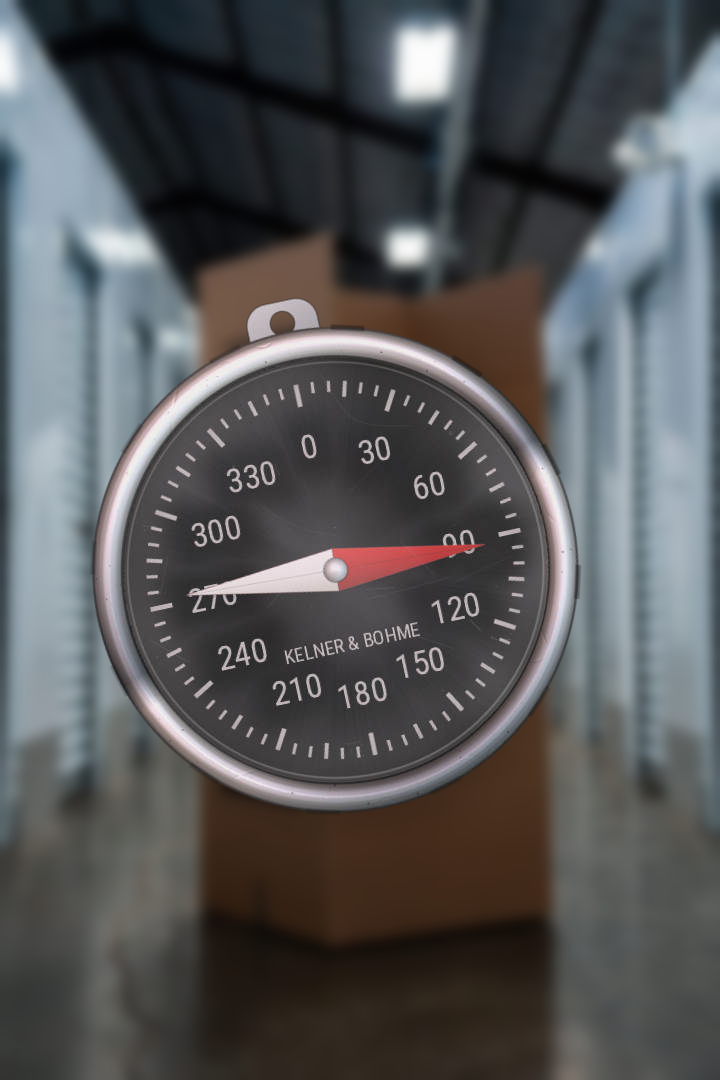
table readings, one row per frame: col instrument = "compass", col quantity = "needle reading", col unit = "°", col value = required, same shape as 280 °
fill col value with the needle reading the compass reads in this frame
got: 92.5 °
